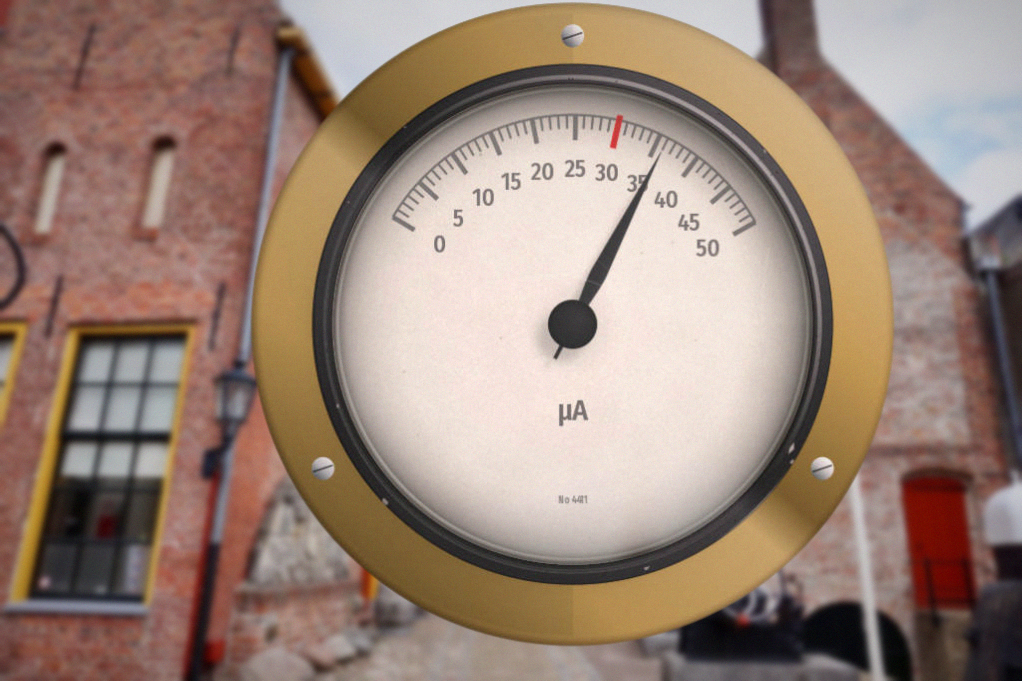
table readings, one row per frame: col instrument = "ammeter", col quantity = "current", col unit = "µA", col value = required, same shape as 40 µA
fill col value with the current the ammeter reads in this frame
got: 36 µA
